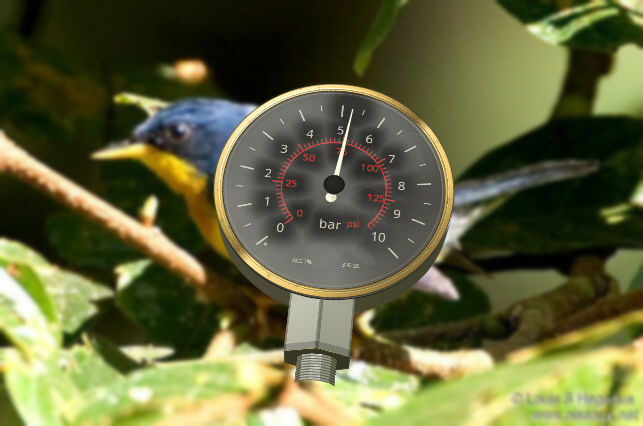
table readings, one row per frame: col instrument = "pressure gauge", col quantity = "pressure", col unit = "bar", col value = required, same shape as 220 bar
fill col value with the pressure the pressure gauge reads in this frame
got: 5.25 bar
